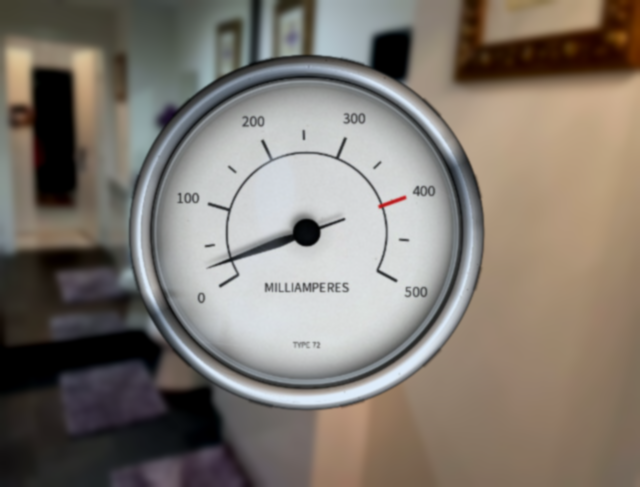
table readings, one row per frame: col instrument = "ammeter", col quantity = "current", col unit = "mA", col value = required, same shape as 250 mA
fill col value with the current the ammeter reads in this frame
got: 25 mA
